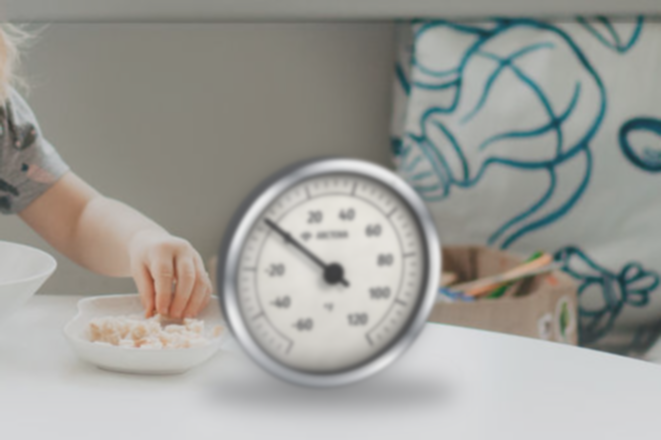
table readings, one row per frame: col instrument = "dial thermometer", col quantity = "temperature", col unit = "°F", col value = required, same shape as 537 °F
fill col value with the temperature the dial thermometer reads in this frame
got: 0 °F
